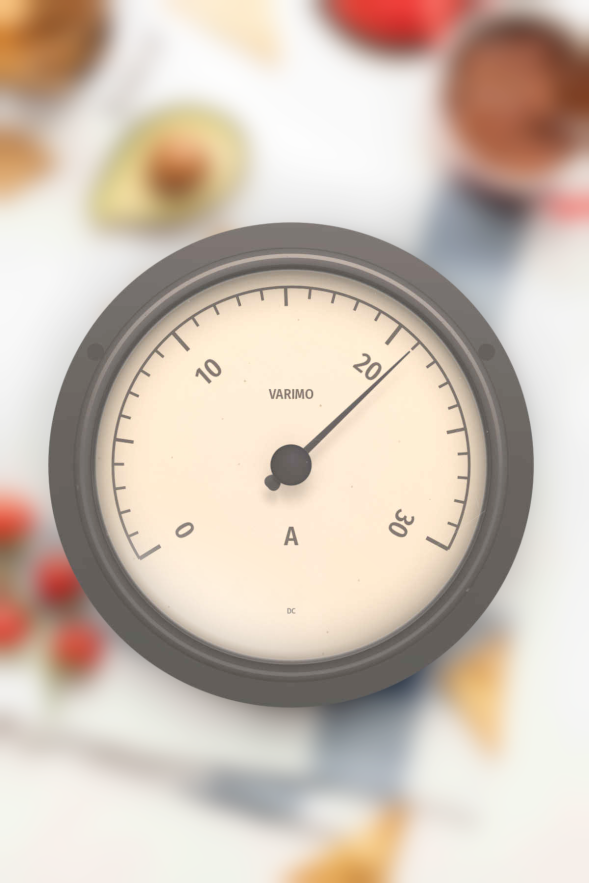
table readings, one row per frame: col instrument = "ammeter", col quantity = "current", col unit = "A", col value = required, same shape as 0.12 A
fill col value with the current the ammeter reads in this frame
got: 21 A
